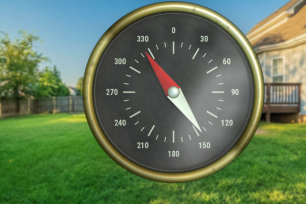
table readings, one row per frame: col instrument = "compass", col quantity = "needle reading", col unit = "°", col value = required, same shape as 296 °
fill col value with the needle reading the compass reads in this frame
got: 325 °
